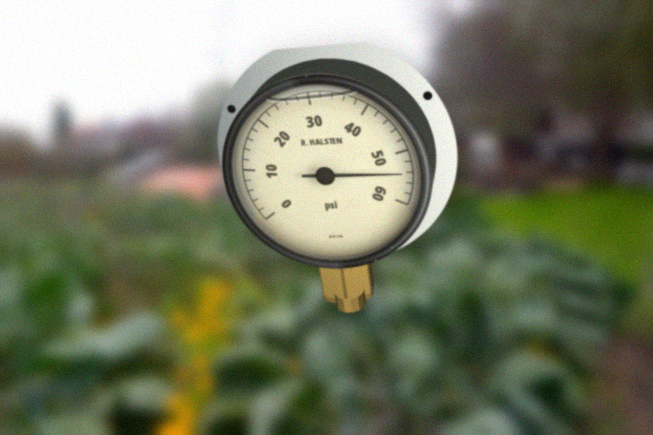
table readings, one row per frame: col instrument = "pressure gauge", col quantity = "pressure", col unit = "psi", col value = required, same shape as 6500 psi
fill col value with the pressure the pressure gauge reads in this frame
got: 54 psi
